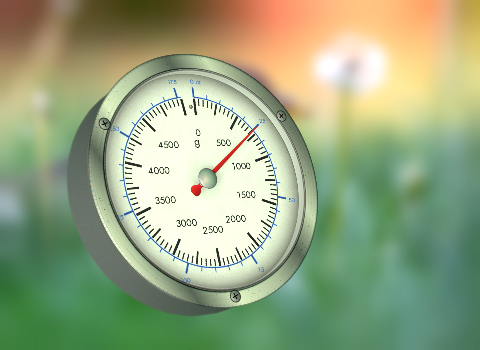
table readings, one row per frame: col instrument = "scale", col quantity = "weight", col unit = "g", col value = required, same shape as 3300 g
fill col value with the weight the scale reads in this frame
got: 700 g
